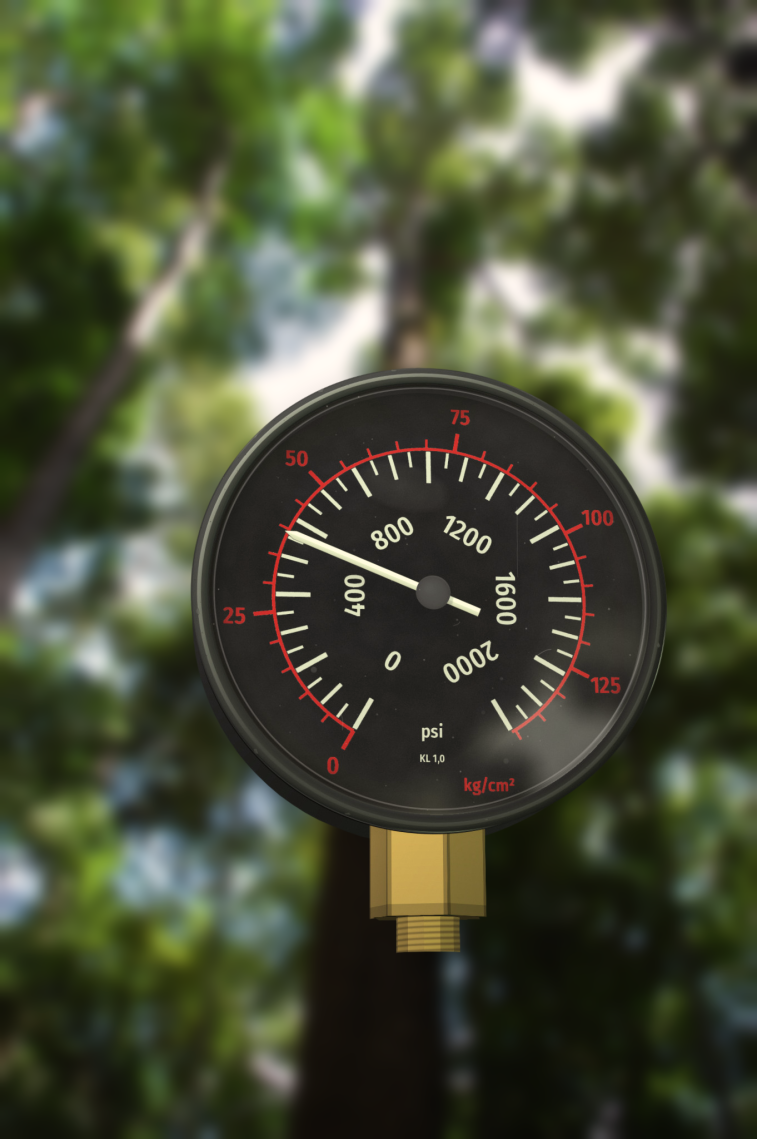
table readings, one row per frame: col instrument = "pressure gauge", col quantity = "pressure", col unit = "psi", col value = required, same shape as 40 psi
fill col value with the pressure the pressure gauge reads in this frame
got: 550 psi
